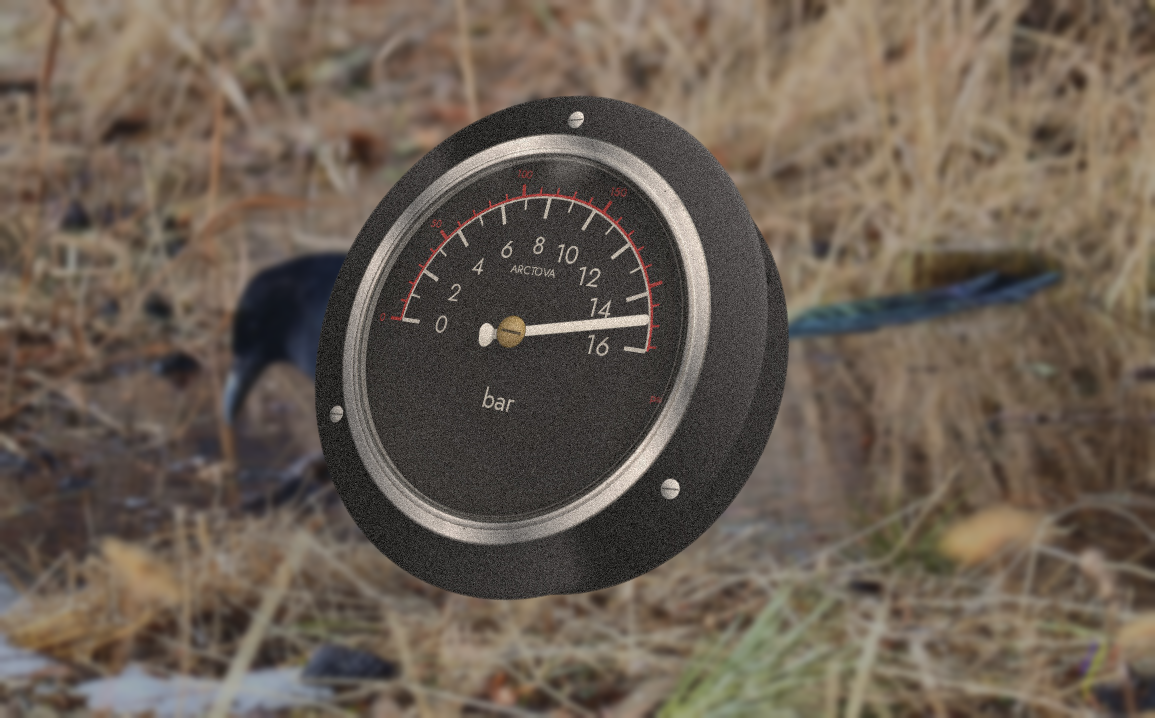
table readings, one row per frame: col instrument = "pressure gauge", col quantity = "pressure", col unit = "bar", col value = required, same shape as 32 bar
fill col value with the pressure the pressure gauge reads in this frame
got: 15 bar
